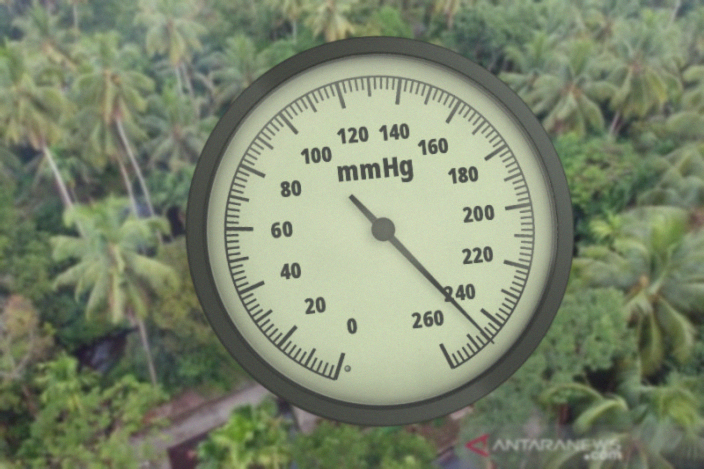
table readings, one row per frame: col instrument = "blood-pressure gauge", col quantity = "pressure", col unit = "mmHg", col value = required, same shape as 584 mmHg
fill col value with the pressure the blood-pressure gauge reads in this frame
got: 246 mmHg
